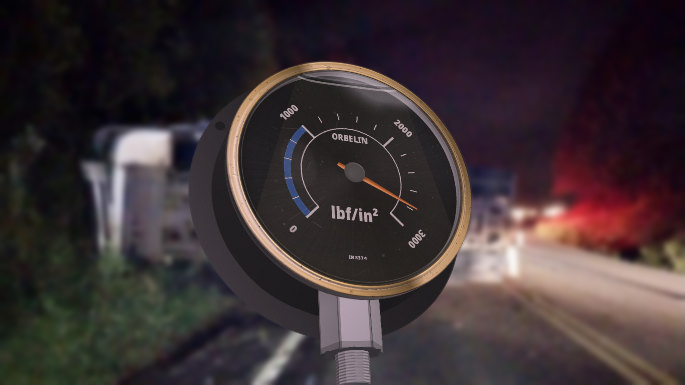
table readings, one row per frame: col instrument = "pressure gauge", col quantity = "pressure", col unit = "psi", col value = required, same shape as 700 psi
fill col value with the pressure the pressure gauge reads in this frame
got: 2800 psi
